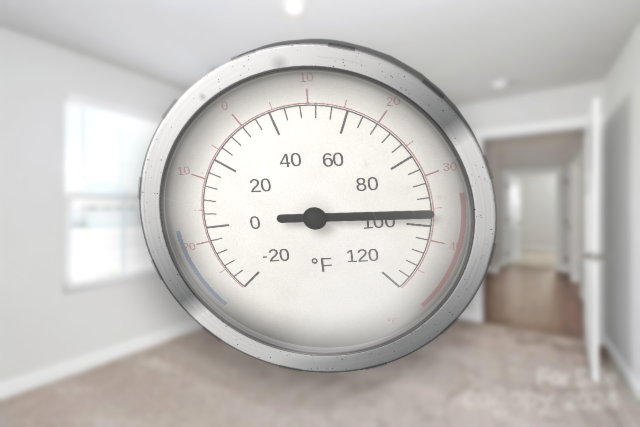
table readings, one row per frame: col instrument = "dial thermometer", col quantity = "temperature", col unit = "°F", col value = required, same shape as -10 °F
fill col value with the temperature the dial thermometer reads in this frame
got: 96 °F
